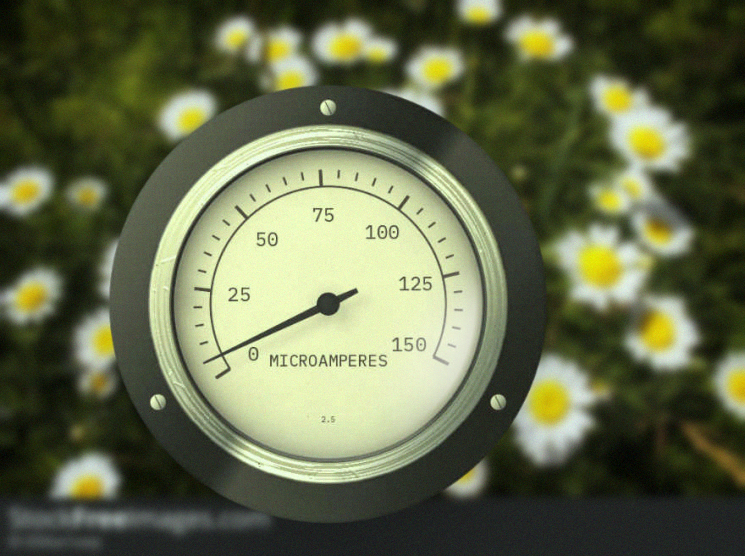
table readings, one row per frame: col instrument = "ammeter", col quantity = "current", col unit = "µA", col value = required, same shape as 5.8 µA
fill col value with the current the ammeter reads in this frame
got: 5 µA
